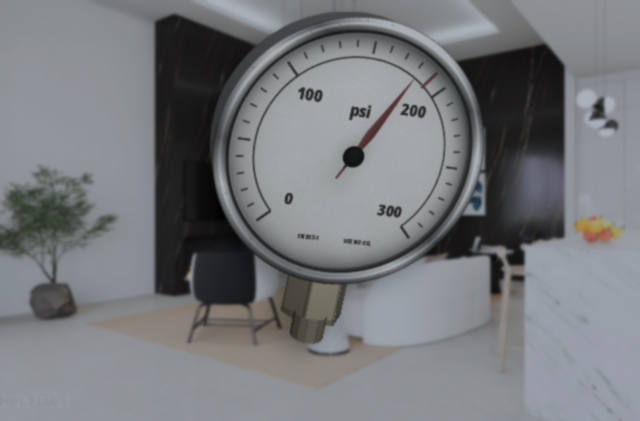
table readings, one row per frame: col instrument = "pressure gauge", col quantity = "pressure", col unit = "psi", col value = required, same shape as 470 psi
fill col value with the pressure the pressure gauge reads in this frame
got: 180 psi
